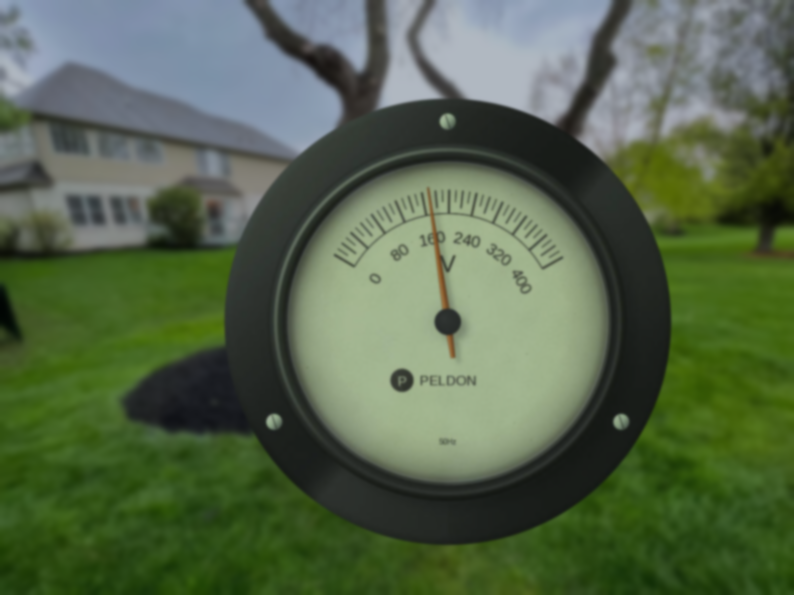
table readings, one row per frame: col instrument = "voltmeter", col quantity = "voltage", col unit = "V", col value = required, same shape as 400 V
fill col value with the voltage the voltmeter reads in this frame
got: 170 V
